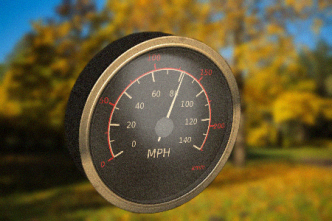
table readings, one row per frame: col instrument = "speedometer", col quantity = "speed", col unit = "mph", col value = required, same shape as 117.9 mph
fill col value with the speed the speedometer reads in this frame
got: 80 mph
